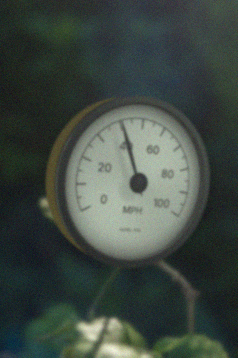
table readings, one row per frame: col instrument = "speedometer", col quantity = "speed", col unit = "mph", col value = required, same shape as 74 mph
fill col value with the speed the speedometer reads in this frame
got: 40 mph
